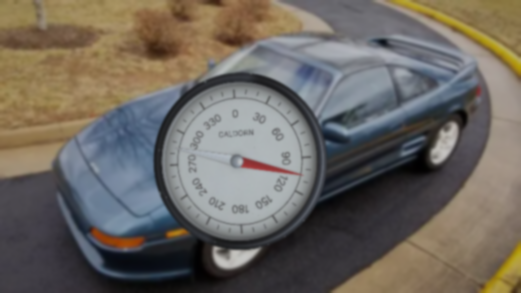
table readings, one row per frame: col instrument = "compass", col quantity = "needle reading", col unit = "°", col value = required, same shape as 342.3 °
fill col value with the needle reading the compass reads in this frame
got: 105 °
